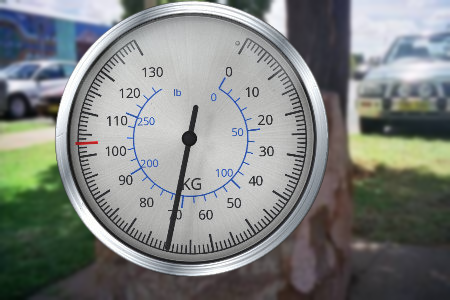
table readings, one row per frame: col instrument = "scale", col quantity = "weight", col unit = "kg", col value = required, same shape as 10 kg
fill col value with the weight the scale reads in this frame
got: 70 kg
